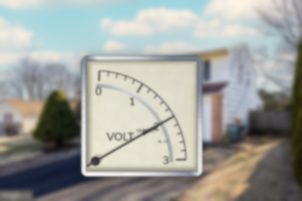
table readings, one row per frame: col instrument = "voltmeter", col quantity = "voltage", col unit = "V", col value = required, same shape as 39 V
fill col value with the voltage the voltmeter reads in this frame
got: 2 V
